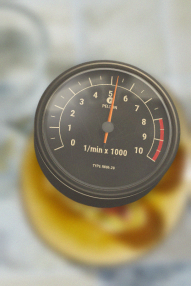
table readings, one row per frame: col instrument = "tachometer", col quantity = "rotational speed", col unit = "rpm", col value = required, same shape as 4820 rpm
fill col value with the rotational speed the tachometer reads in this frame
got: 5250 rpm
